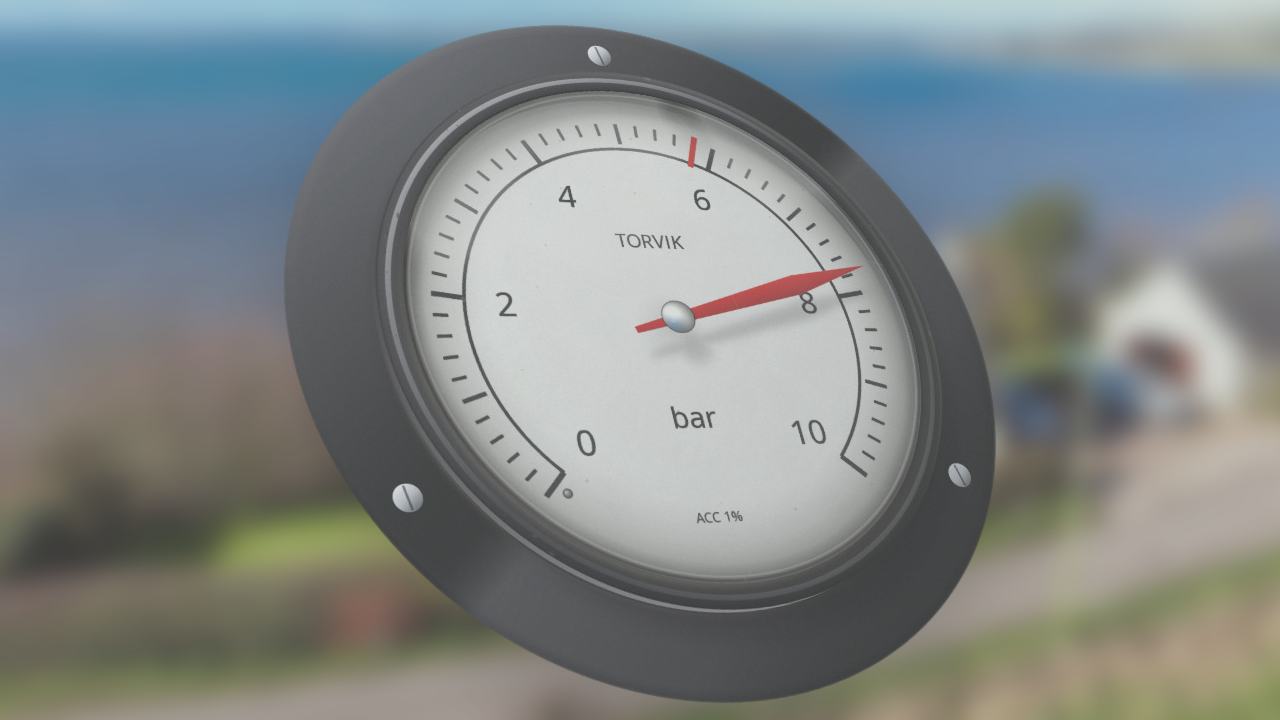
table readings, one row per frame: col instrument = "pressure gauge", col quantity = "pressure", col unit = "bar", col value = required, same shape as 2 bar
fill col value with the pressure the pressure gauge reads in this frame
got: 7.8 bar
